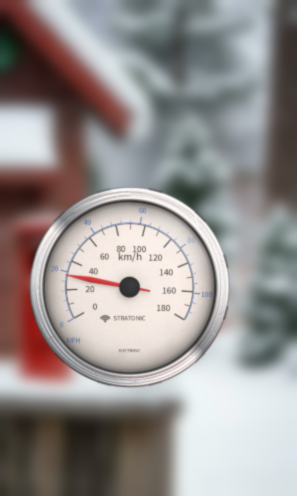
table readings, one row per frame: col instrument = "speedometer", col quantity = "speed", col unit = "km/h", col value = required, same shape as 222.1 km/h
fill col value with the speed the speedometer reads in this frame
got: 30 km/h
